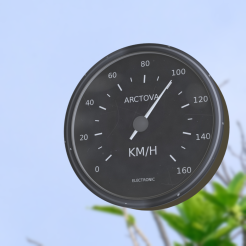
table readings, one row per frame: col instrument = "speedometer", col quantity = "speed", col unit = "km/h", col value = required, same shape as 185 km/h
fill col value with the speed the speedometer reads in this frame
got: 100 km/h
